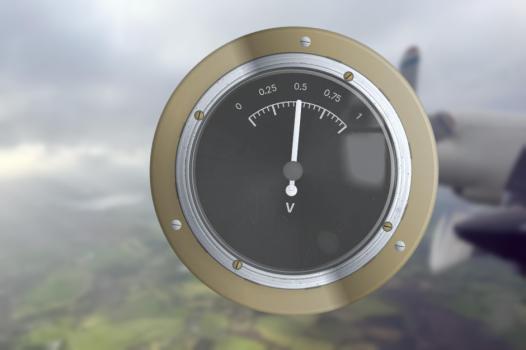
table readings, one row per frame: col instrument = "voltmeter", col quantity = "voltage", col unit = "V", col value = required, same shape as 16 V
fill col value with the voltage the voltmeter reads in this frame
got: 0.5 V
